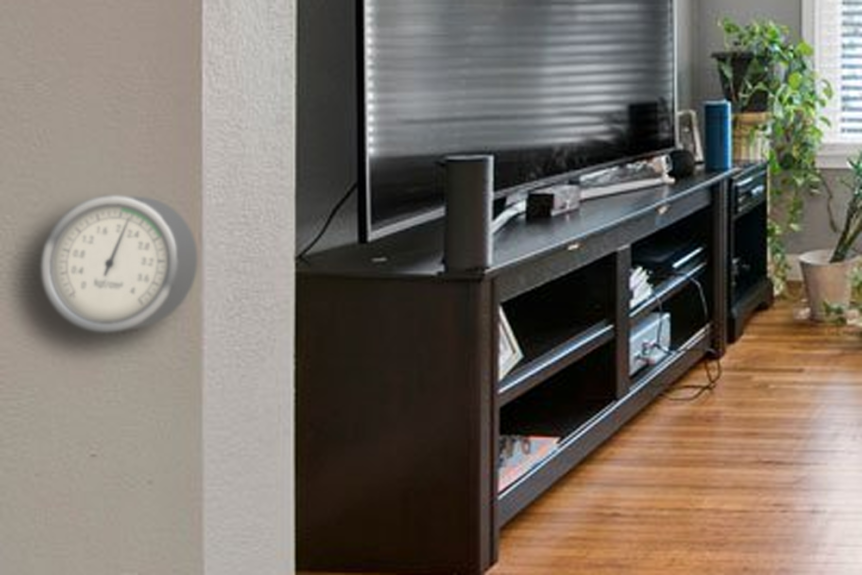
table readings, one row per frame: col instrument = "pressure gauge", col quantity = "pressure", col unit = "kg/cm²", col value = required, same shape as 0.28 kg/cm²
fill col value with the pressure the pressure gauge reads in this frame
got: 2.2 kg/cm²
